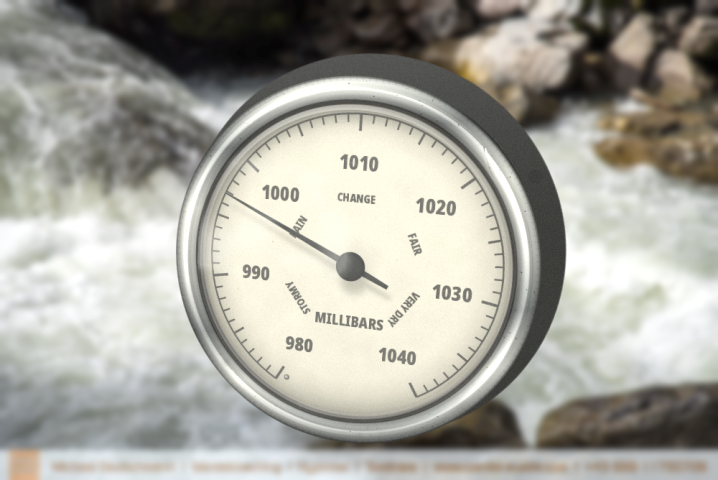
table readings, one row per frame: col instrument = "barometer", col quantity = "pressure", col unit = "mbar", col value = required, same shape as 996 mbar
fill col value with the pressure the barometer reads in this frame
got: 997 mbar
